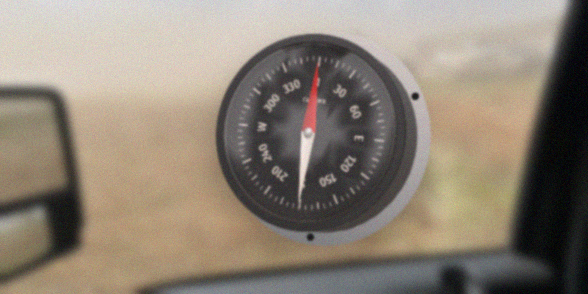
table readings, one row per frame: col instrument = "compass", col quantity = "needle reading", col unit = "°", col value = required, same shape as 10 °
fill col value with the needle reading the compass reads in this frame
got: 0 °
